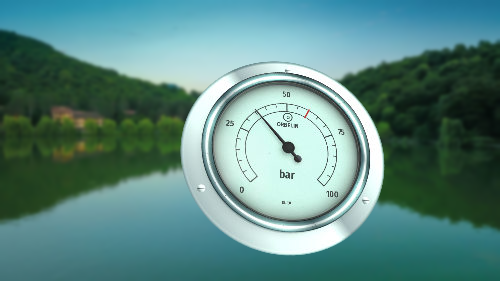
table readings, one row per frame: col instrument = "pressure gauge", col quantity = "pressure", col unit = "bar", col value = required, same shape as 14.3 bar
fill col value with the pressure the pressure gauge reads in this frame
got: 35 bar
